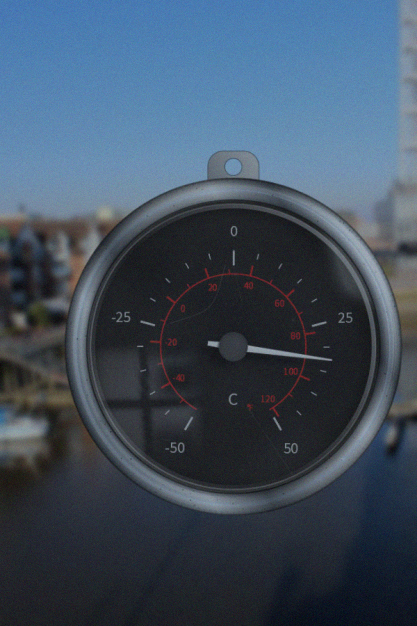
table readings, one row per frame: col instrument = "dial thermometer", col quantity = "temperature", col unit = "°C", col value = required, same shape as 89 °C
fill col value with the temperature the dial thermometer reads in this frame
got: 32.5 °C
